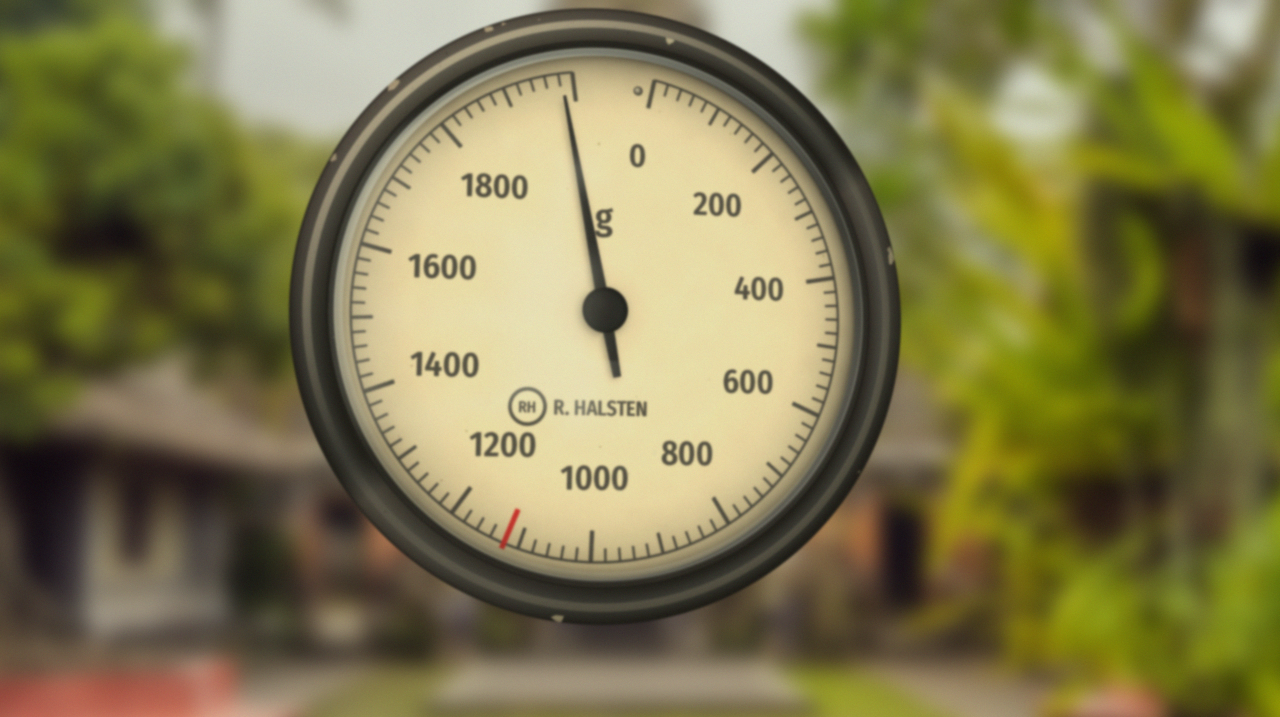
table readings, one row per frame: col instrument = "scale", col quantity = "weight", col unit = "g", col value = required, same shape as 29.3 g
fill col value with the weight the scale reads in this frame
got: 1980 g
